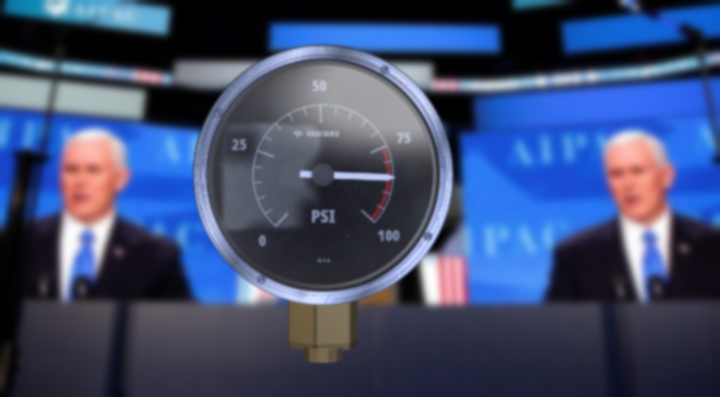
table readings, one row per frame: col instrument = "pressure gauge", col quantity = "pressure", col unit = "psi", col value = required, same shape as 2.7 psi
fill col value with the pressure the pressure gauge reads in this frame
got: 85 psi
